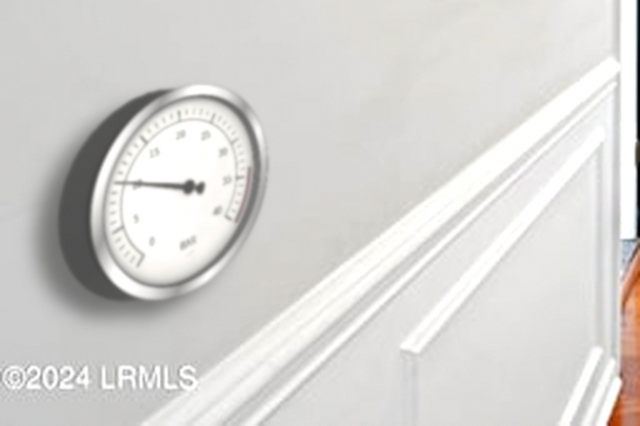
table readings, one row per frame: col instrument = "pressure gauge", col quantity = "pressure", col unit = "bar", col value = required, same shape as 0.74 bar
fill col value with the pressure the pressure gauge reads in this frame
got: 10 bar
